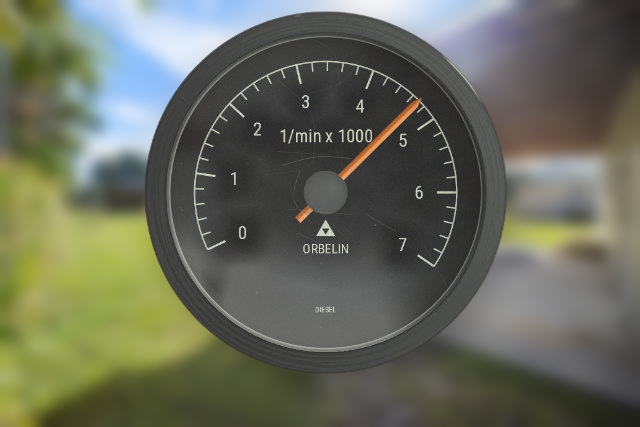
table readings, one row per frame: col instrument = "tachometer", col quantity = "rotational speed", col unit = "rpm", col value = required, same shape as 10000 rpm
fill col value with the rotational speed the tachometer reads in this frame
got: 4700 rpm
